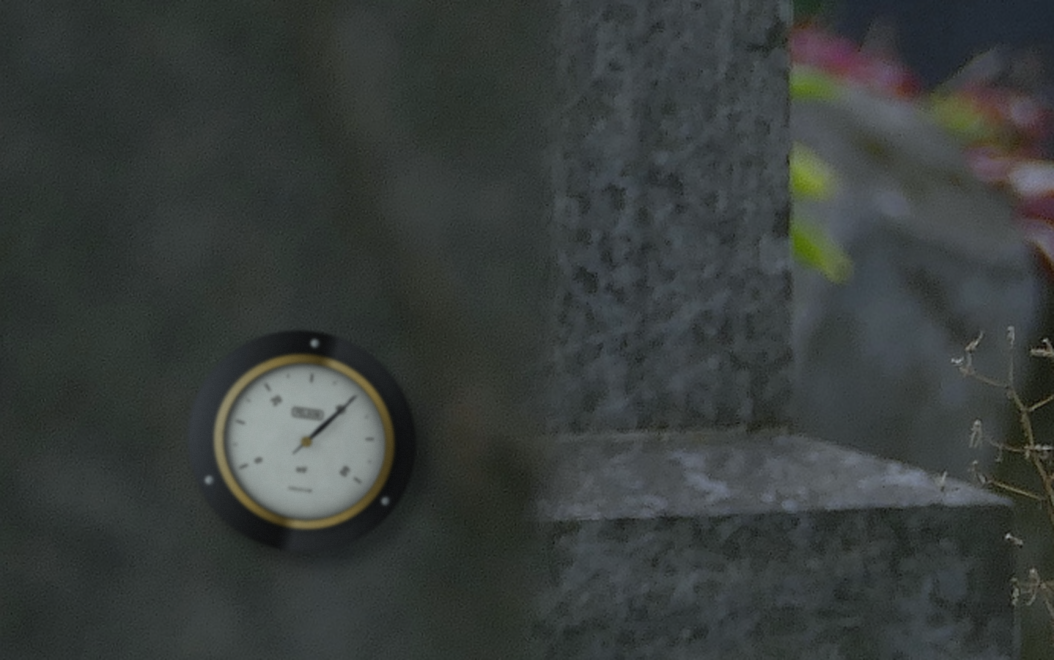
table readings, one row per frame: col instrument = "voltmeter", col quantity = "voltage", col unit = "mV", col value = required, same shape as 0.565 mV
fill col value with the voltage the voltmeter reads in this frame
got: 40 mV
